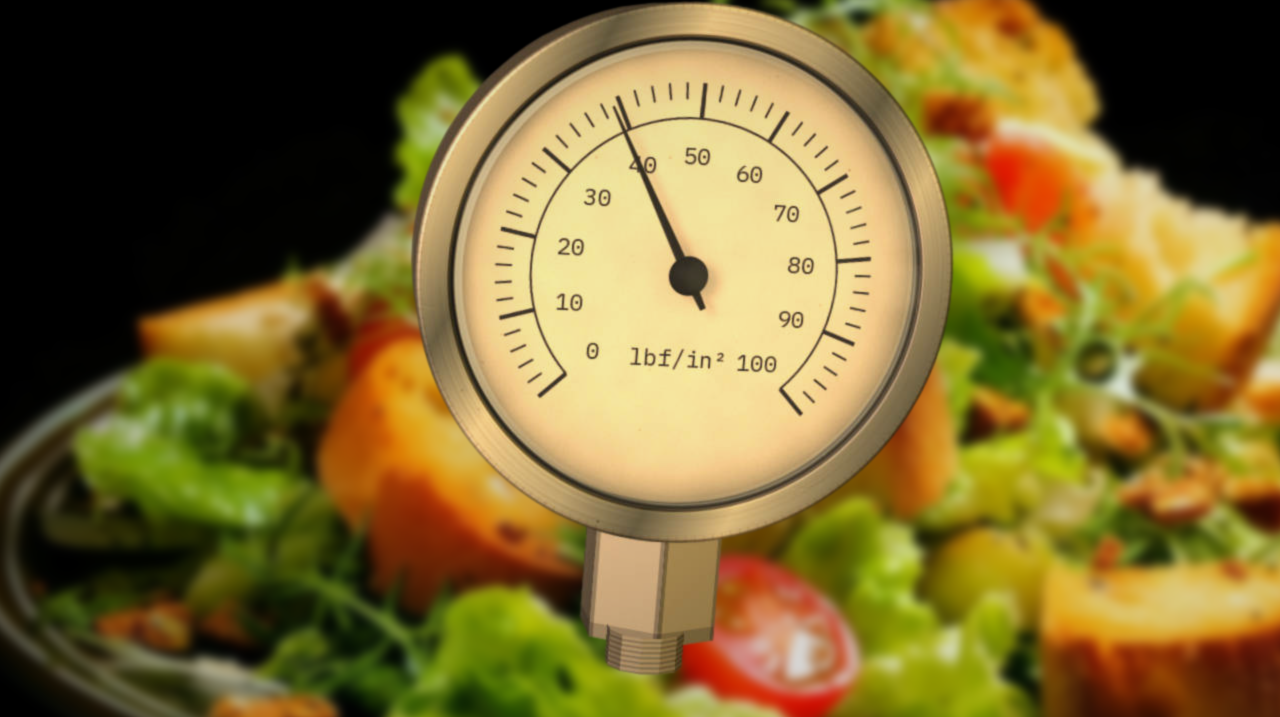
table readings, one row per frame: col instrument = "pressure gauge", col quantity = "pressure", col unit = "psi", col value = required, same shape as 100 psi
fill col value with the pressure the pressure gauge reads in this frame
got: 39 psi
